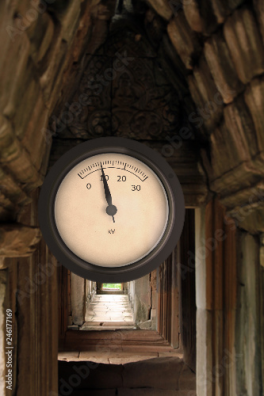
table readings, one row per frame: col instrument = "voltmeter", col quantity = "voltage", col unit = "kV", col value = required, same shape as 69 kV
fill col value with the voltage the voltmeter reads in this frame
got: 10 kV
